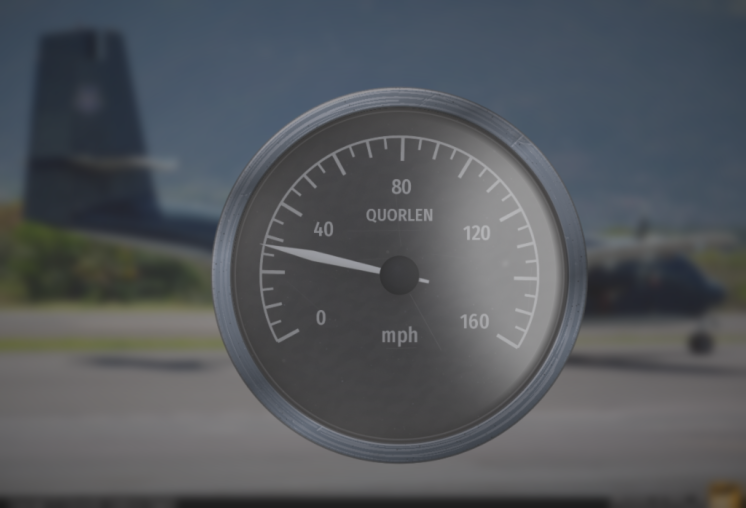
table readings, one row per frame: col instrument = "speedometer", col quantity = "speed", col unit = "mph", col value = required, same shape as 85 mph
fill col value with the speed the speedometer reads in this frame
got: 27.5 mph
